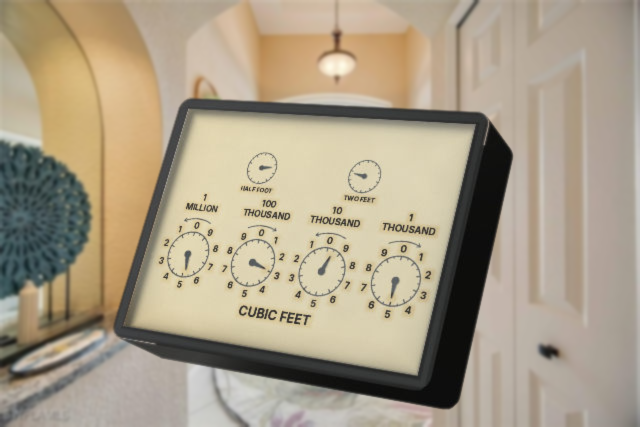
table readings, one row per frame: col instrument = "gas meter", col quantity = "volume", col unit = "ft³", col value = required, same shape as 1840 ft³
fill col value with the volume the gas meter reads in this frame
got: 529500 ft³
